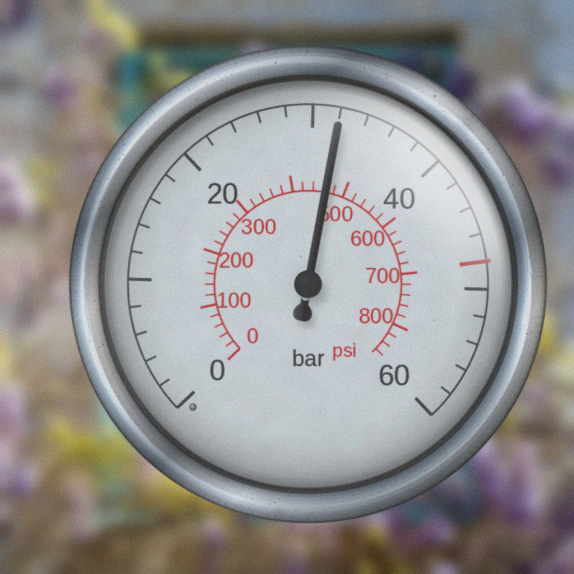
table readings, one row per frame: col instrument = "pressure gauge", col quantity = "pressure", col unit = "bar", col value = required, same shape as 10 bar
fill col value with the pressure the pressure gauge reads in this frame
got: 32 bar
